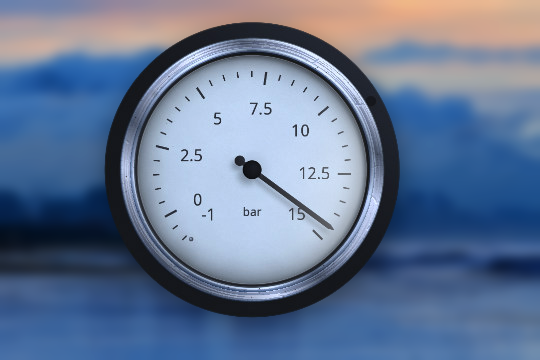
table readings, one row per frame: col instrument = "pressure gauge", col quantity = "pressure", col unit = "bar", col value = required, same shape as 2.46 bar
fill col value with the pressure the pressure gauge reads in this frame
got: 14.5 bar
